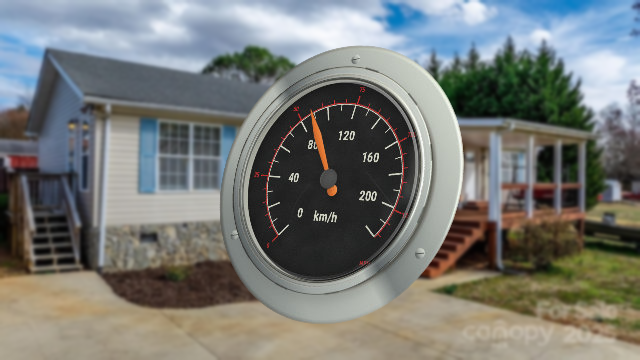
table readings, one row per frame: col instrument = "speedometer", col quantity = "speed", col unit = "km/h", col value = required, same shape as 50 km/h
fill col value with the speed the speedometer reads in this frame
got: 90 km/h
